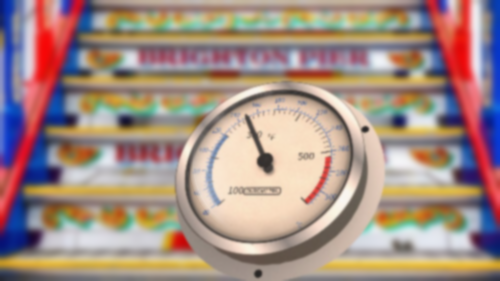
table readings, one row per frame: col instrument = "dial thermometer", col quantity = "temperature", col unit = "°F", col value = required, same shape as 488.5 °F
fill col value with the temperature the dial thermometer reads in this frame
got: 300 °F
